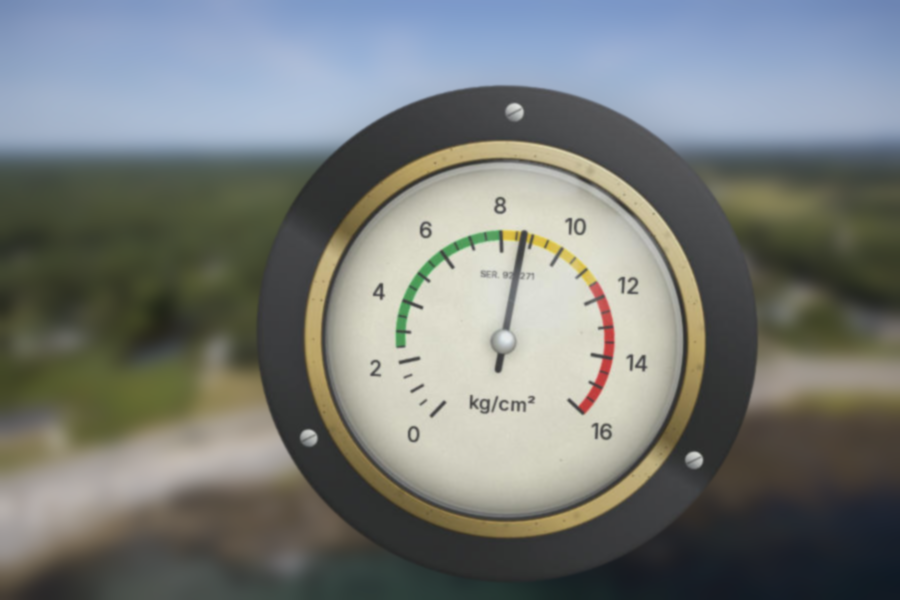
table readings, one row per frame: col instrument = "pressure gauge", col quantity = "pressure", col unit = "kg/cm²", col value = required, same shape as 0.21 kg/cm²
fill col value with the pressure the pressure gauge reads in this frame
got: 8.75 kg/cm²
